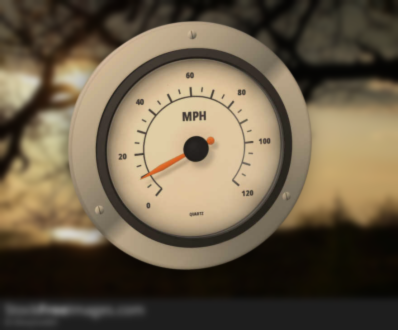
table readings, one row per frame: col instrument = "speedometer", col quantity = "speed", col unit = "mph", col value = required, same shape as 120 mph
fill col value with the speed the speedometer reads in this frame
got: 10 mph
